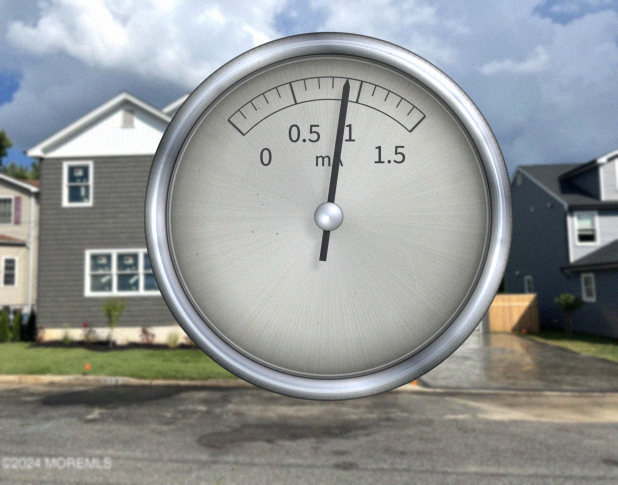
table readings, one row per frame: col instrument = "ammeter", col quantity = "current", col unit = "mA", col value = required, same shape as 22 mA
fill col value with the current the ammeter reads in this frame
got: 0.9 mA
